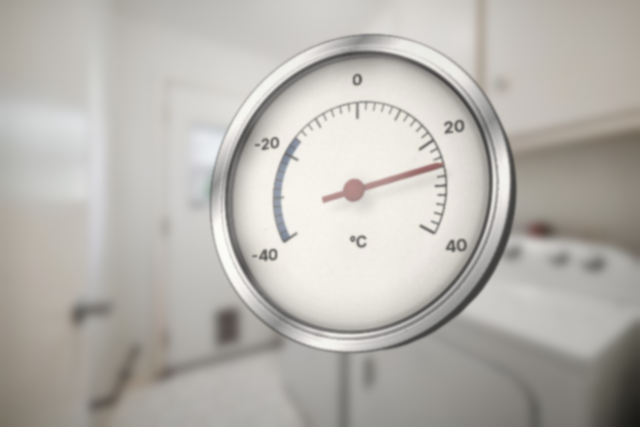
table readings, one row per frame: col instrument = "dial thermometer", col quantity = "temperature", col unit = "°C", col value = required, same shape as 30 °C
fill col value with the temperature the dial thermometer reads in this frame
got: 26 °C
